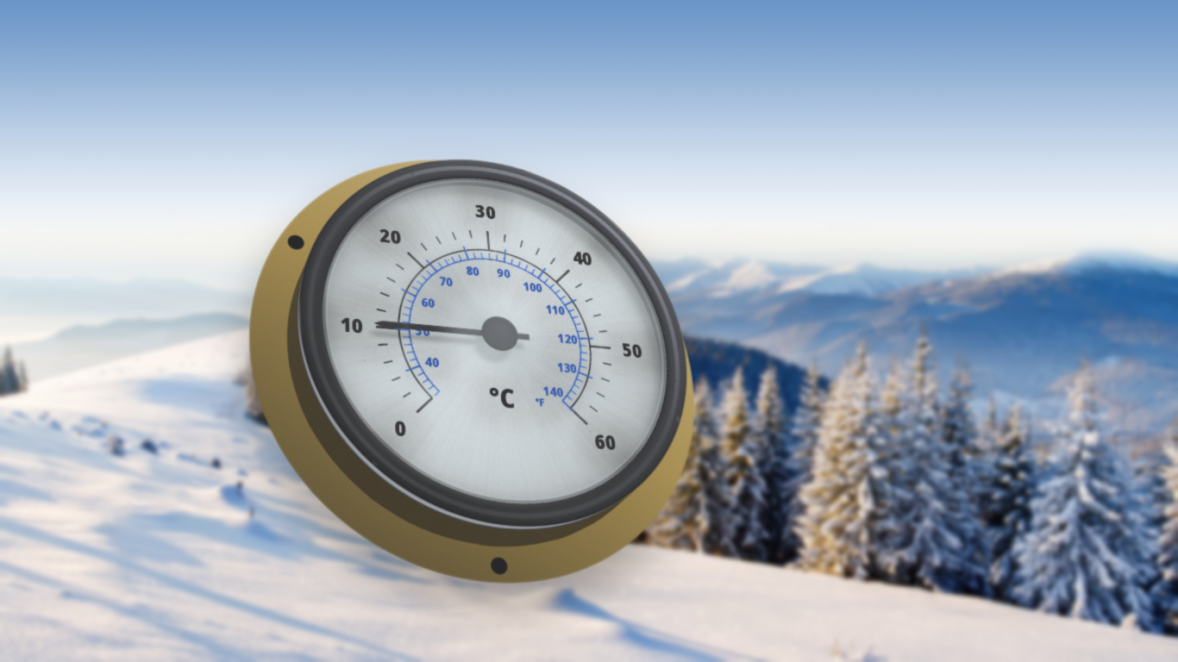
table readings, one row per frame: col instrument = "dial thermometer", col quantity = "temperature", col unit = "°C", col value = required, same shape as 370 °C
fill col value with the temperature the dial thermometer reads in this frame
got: 10 °C
